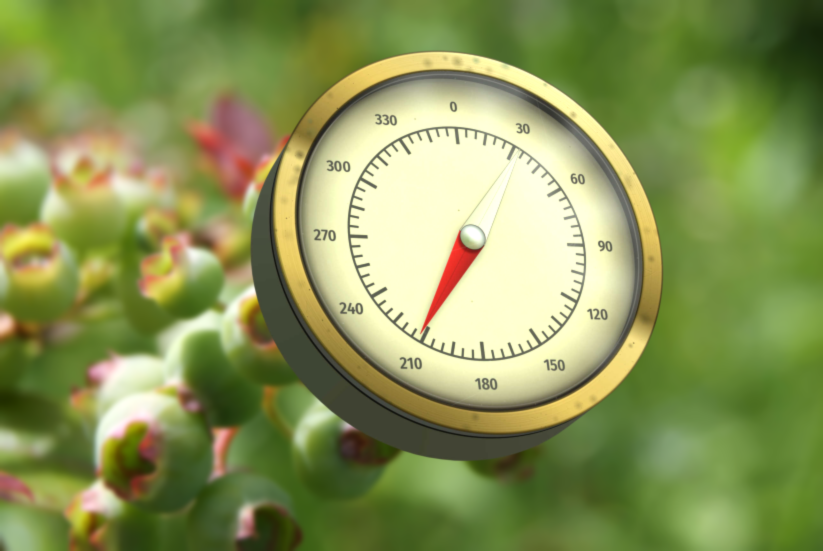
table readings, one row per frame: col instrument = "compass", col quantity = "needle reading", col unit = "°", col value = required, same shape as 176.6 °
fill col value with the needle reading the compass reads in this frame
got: 212.5 °
